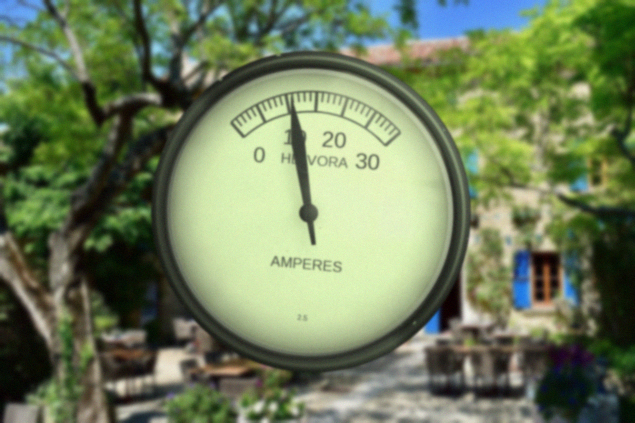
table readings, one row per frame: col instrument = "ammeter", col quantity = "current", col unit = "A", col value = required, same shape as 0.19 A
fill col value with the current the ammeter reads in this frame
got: 11 A
